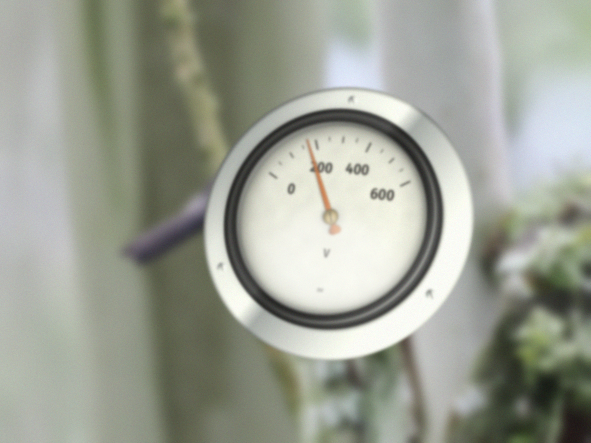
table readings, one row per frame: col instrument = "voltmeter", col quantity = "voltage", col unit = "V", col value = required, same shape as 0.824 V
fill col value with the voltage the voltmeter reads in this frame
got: 175 V
